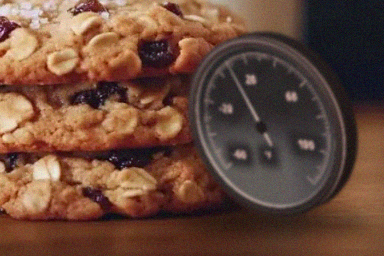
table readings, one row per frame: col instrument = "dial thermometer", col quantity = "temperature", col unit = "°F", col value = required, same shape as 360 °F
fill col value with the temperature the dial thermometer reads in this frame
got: 10 °F
